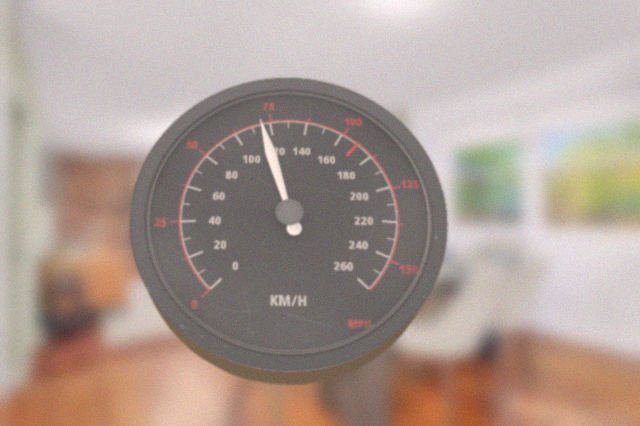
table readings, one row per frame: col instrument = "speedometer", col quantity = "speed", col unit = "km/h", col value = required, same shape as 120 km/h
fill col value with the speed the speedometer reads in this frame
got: 115 km/h
